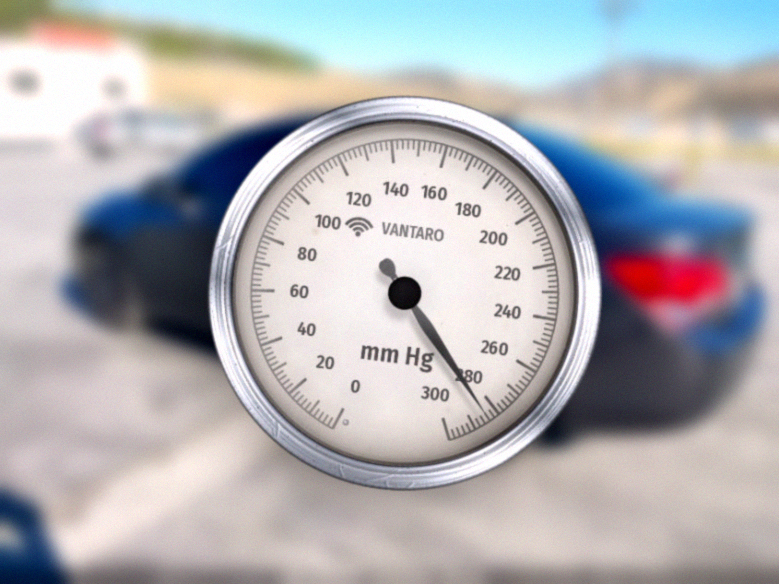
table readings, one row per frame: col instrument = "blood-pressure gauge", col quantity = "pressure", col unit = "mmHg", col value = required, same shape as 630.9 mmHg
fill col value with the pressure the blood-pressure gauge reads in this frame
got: 284 mmHg
